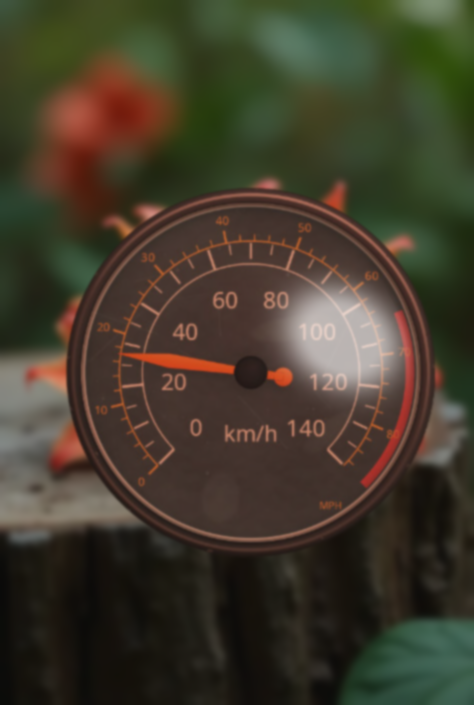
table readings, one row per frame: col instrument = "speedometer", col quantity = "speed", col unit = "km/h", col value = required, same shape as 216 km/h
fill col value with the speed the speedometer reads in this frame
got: 27.5 km/h
